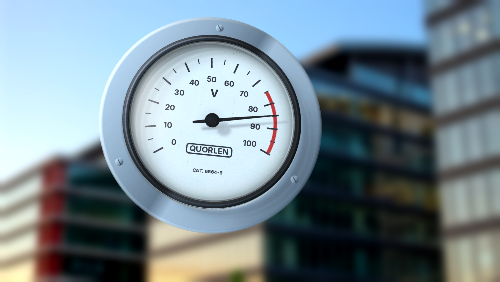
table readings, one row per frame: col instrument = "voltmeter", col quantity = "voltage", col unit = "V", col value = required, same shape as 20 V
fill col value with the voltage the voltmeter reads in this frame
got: 85 V
